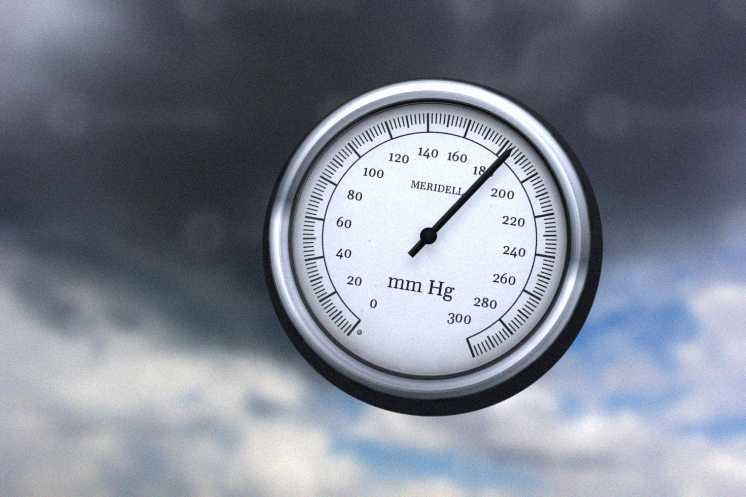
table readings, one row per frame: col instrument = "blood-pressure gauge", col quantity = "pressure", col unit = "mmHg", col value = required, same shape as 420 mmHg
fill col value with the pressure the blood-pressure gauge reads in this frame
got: 184 mmHg
